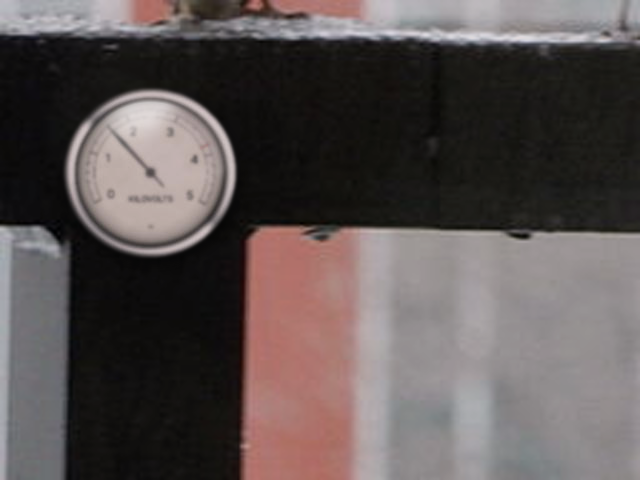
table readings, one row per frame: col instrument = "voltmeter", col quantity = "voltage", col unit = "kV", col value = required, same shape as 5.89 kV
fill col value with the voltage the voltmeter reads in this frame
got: 1.6 kV
